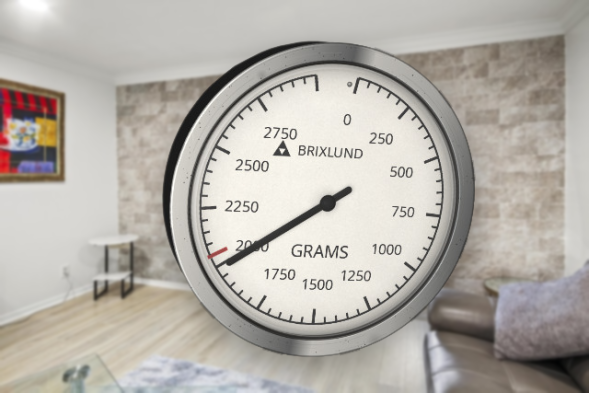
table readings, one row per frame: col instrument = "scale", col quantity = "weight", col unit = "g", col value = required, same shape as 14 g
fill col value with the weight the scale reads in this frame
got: 2000 g
